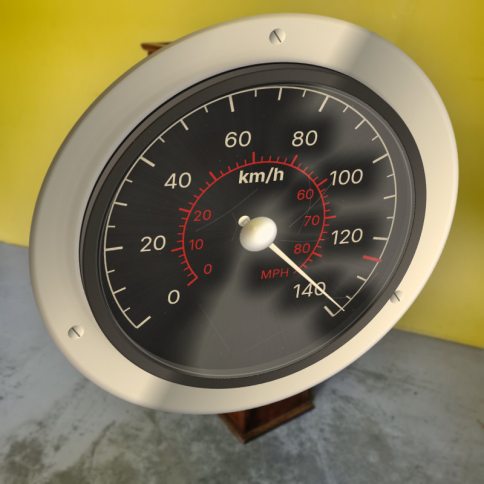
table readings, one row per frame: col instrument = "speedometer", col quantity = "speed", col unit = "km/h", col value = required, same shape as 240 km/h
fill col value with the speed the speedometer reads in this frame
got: 137.5 km/h
